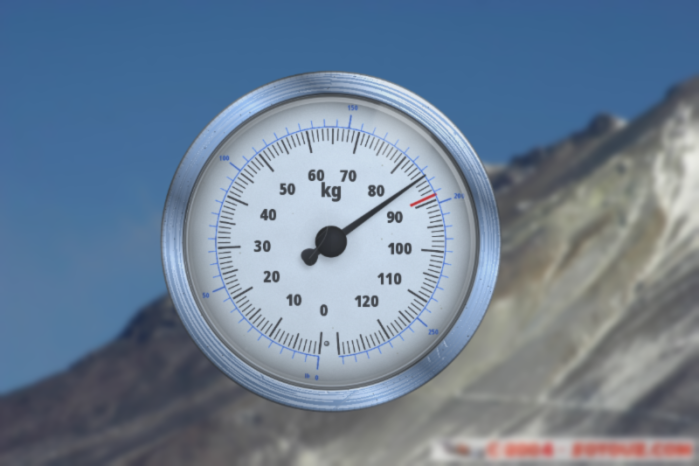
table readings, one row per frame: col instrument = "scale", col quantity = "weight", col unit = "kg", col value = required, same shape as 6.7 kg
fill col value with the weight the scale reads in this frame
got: 85 kg
